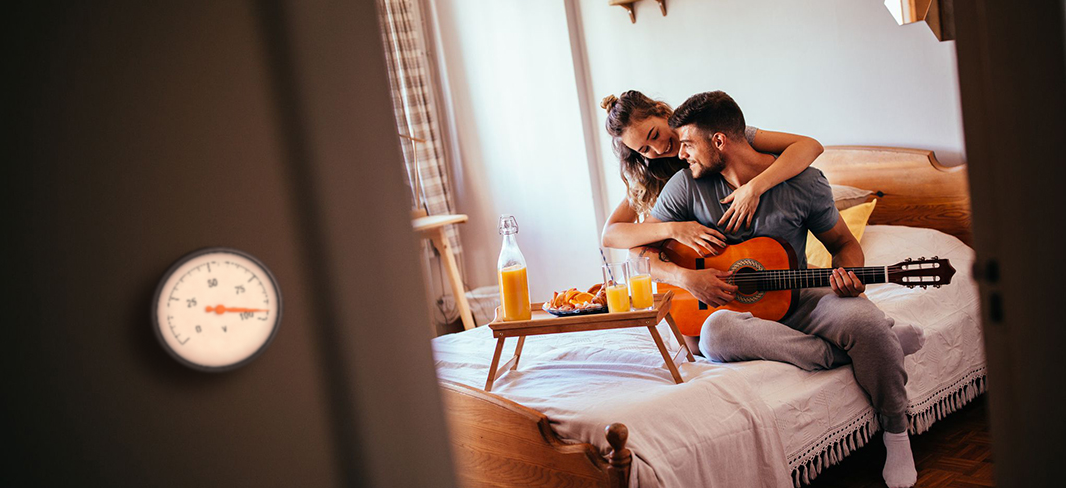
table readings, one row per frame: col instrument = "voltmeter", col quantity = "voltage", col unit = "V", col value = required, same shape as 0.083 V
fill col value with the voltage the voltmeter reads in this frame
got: 95 V
